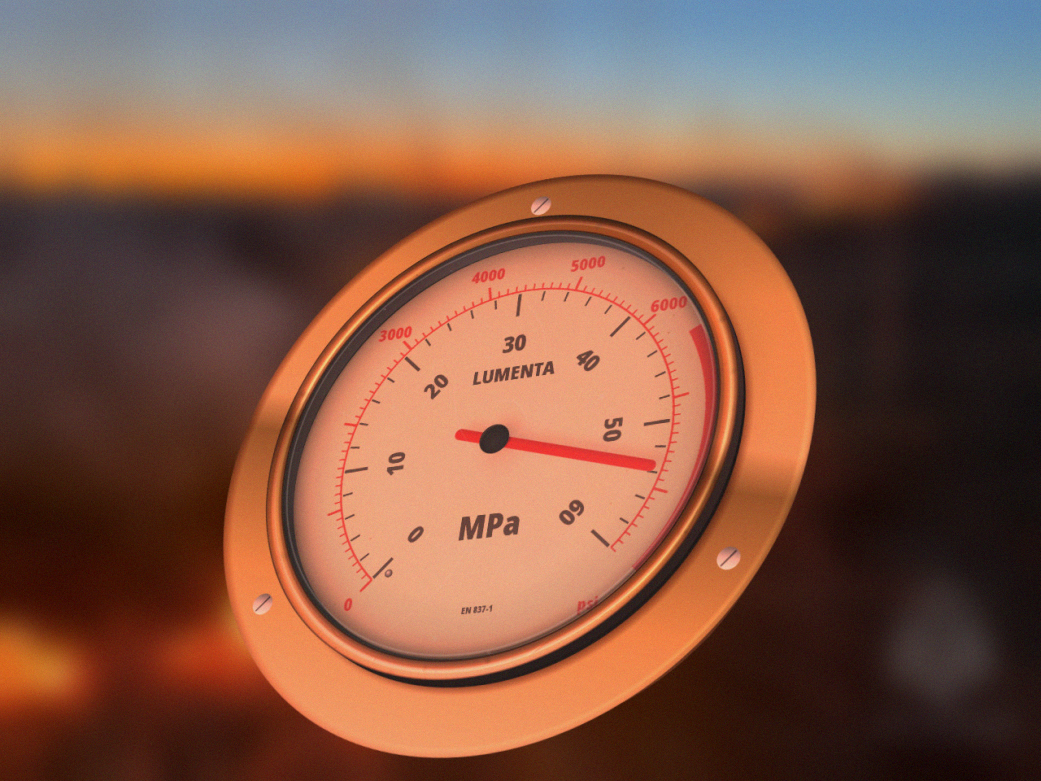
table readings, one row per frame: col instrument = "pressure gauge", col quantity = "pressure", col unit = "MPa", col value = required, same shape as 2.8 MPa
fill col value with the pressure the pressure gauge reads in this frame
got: 54 MPa
